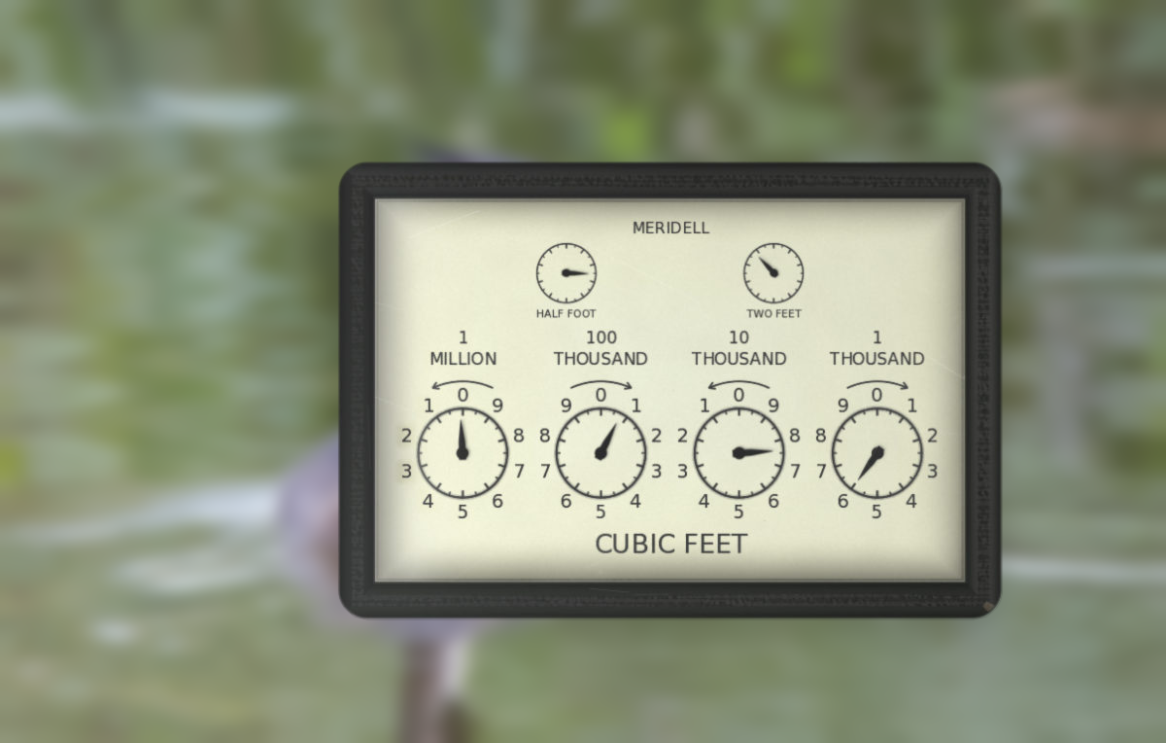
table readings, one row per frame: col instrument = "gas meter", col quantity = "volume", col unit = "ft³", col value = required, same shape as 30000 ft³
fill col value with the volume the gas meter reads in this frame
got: 7600 ft³
